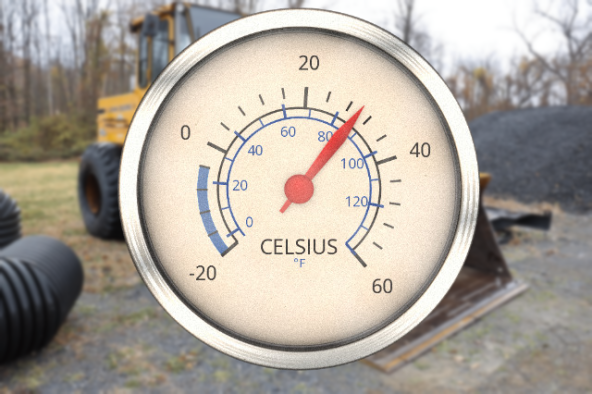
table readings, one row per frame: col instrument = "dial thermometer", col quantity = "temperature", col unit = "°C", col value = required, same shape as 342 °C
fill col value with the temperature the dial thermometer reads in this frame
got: 30 °C
